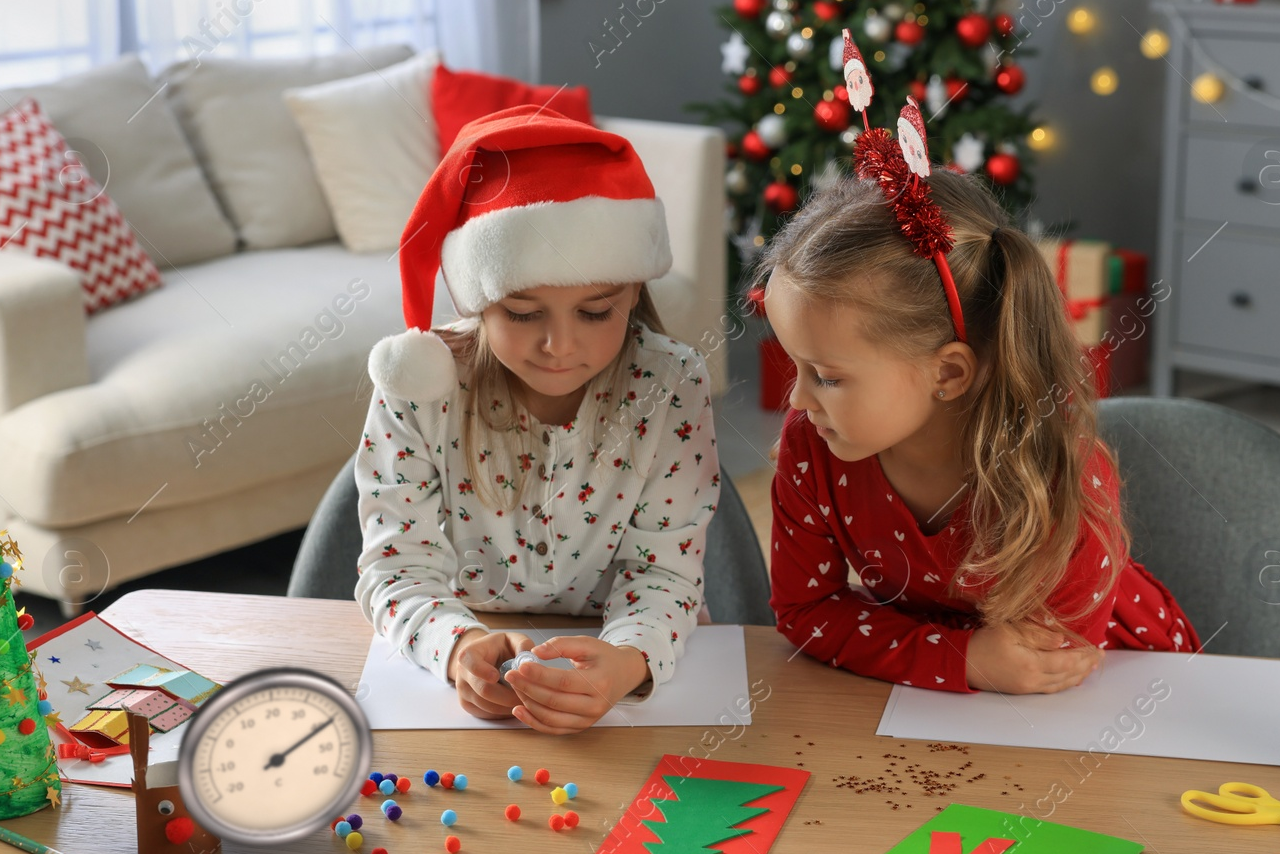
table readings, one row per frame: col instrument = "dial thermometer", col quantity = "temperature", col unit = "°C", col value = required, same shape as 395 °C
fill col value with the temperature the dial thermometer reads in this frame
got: 40 °C
